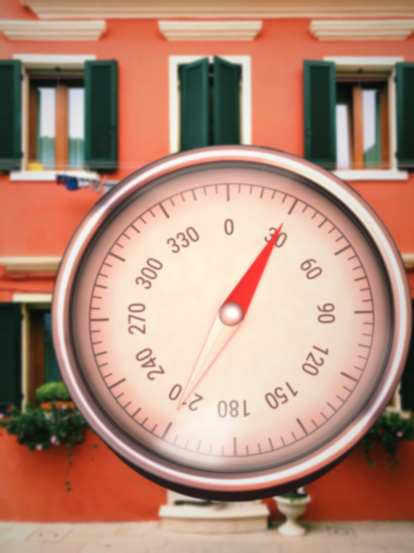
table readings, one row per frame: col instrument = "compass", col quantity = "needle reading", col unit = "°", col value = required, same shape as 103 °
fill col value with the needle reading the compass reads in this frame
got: 30 °
